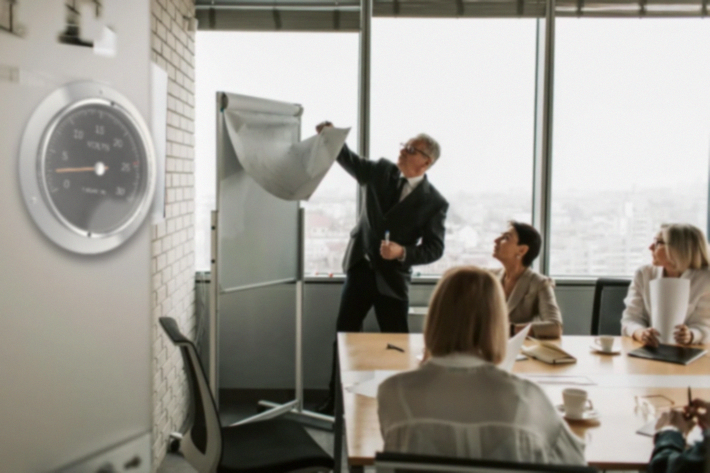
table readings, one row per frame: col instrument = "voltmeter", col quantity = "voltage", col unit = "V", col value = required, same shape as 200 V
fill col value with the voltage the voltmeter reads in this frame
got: 2.5 V
